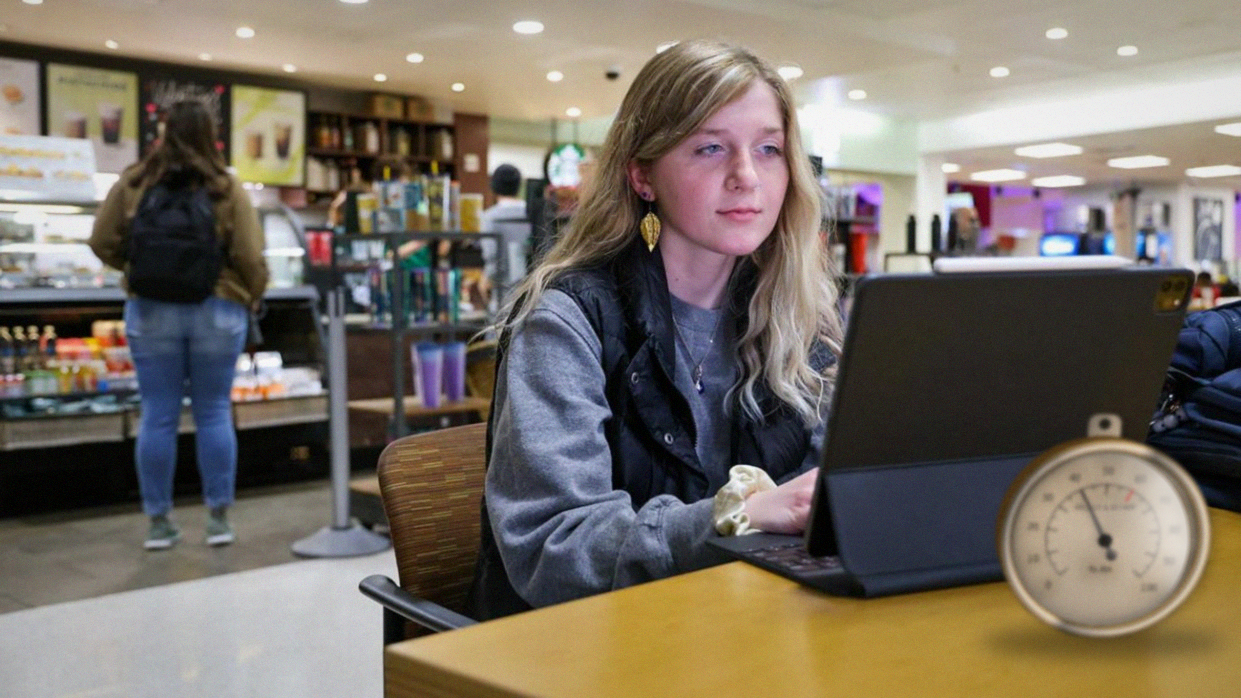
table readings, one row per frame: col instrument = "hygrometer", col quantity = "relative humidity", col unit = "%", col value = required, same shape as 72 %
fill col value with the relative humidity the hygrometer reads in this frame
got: 40 %
